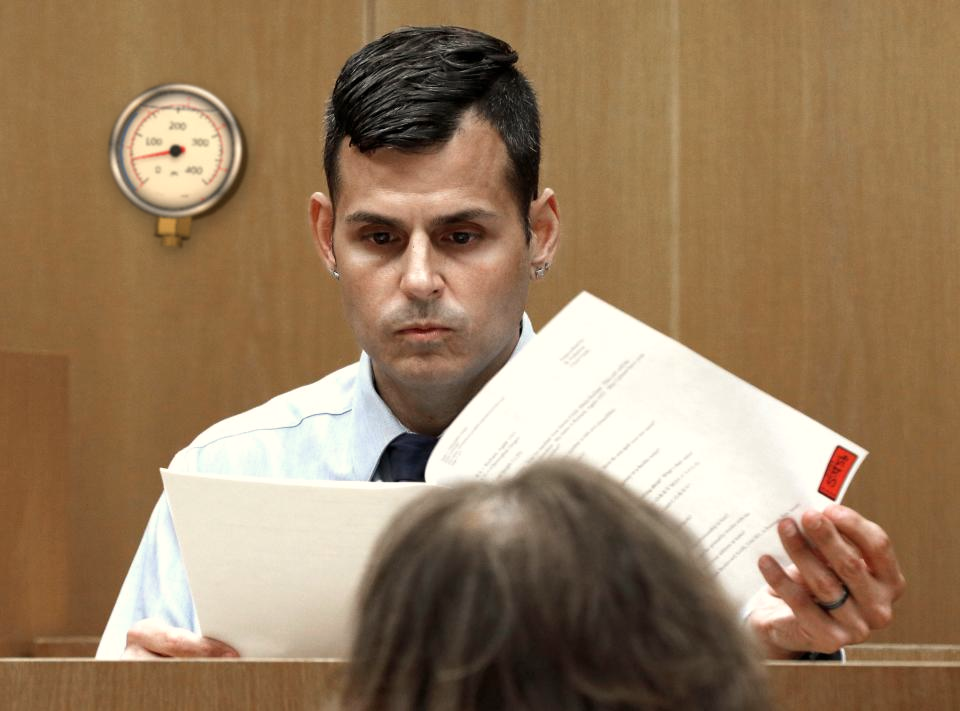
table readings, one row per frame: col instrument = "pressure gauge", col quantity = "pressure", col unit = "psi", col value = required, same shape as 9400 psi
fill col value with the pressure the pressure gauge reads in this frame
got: 50 psi
